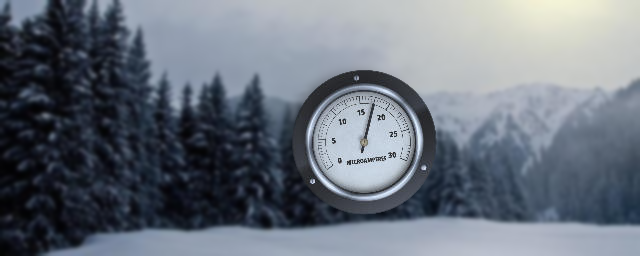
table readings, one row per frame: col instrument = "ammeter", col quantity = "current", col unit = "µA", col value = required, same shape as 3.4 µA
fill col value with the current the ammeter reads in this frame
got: 17.5 µA
